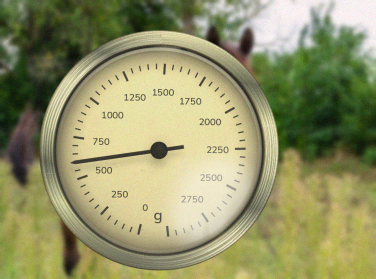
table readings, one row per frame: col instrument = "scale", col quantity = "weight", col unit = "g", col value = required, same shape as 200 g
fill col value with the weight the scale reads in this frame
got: 600 g
